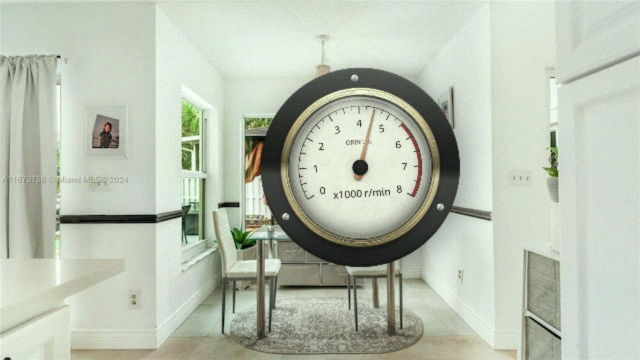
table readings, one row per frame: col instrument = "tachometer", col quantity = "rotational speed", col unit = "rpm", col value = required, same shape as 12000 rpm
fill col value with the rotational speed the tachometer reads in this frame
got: 4500 rpm
